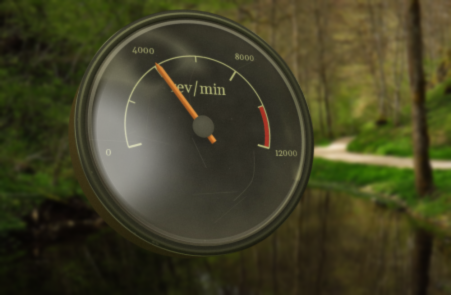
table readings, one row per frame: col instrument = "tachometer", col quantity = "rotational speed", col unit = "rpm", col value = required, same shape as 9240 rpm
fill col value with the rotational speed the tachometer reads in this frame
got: 4000 rpm
